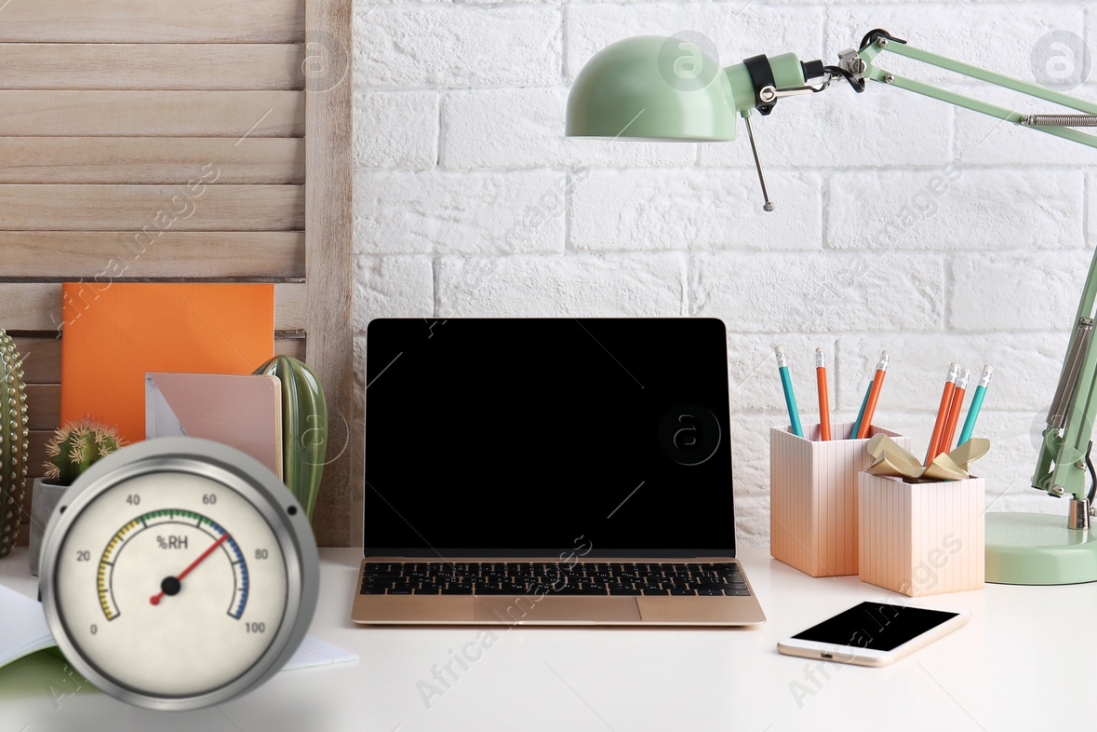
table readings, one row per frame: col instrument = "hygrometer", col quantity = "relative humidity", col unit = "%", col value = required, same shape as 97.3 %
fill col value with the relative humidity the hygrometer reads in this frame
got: 70 %
